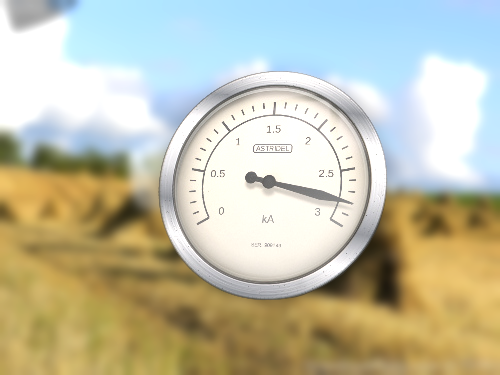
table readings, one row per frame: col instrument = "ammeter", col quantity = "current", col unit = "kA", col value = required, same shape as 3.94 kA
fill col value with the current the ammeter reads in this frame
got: 2.8 kA
